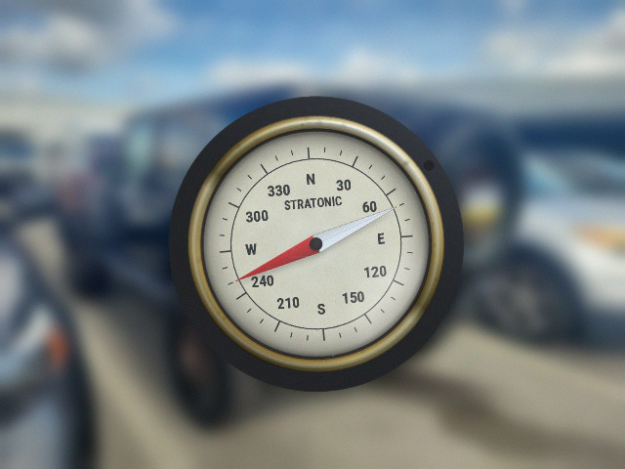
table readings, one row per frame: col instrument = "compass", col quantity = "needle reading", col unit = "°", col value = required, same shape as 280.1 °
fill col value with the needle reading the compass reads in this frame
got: 250 °
